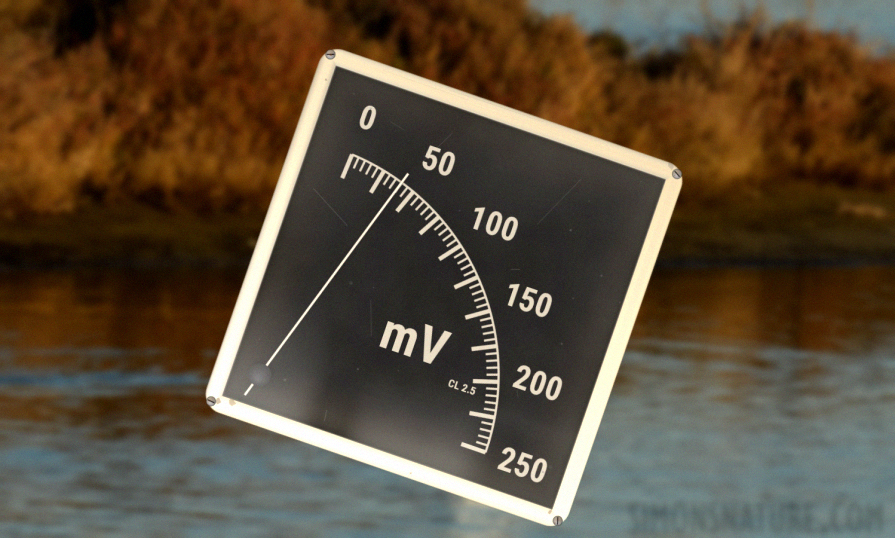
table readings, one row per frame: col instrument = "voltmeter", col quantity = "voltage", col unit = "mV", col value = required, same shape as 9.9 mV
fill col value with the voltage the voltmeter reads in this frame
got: 40 mV
